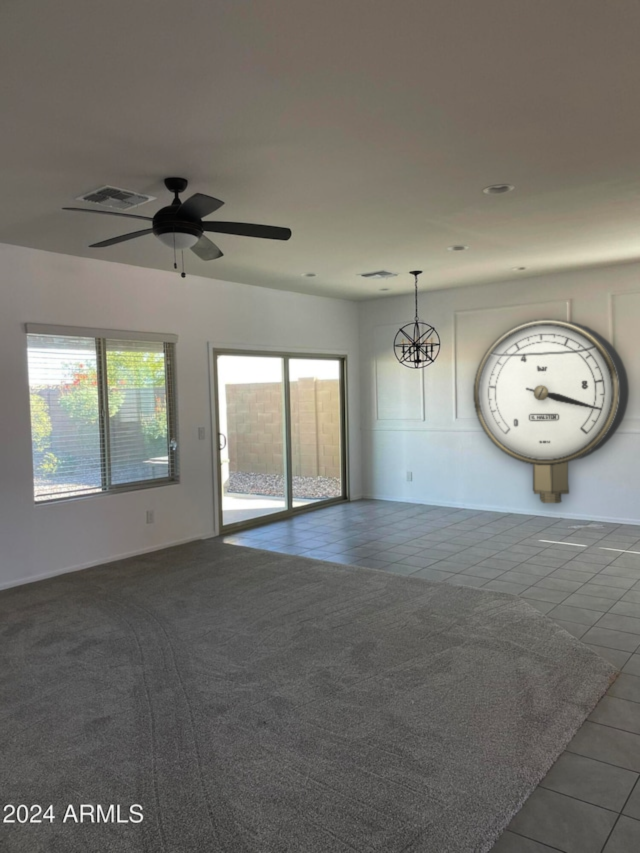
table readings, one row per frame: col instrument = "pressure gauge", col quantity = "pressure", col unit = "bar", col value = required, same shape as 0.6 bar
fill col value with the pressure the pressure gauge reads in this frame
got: 9 bar
